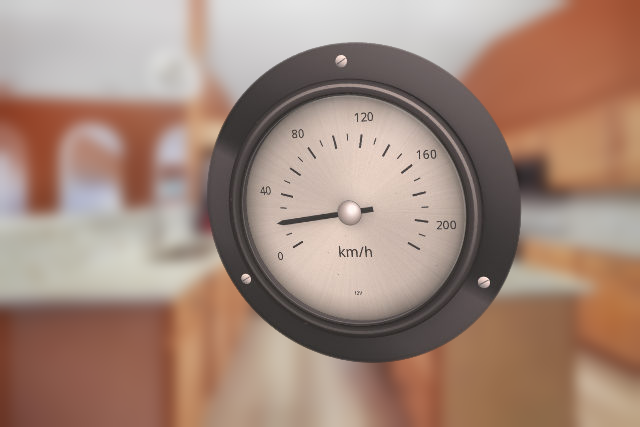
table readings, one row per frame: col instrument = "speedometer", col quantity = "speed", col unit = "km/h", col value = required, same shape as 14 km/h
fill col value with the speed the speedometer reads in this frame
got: 20 km/h
